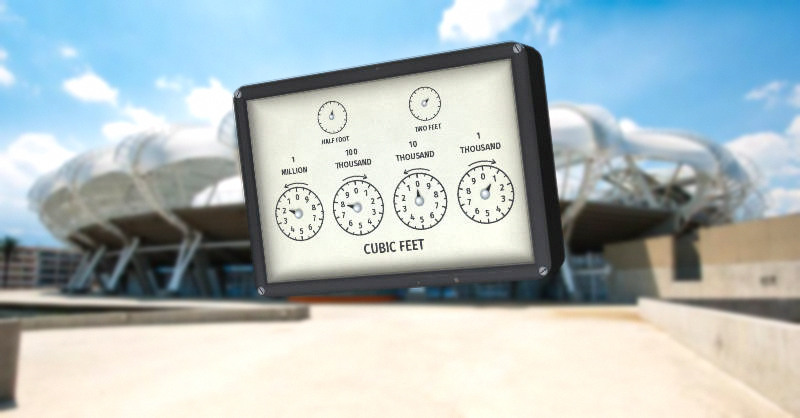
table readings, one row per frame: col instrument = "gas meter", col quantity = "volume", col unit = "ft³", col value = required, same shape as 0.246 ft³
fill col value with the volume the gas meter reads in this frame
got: 180100 ft³
